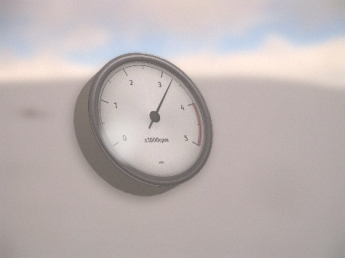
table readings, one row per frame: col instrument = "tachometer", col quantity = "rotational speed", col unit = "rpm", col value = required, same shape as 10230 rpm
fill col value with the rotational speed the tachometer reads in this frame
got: 3250 rpm
